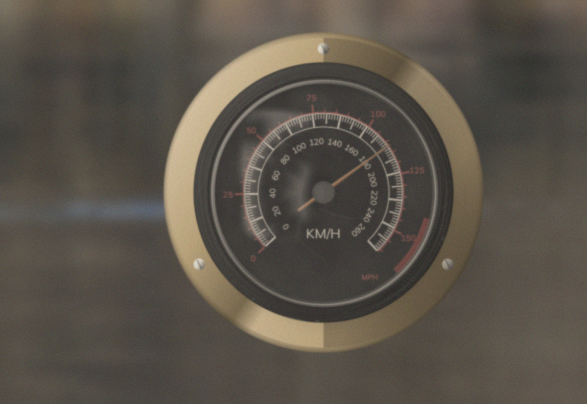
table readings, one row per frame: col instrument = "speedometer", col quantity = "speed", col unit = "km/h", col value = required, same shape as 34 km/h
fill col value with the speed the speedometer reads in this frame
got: 180 km/h
